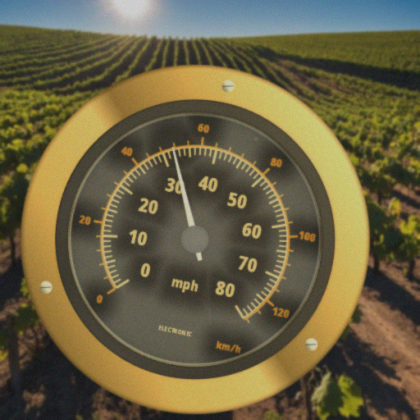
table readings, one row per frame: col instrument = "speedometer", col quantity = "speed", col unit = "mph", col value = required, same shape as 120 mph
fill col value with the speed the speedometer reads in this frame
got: 32 mph
